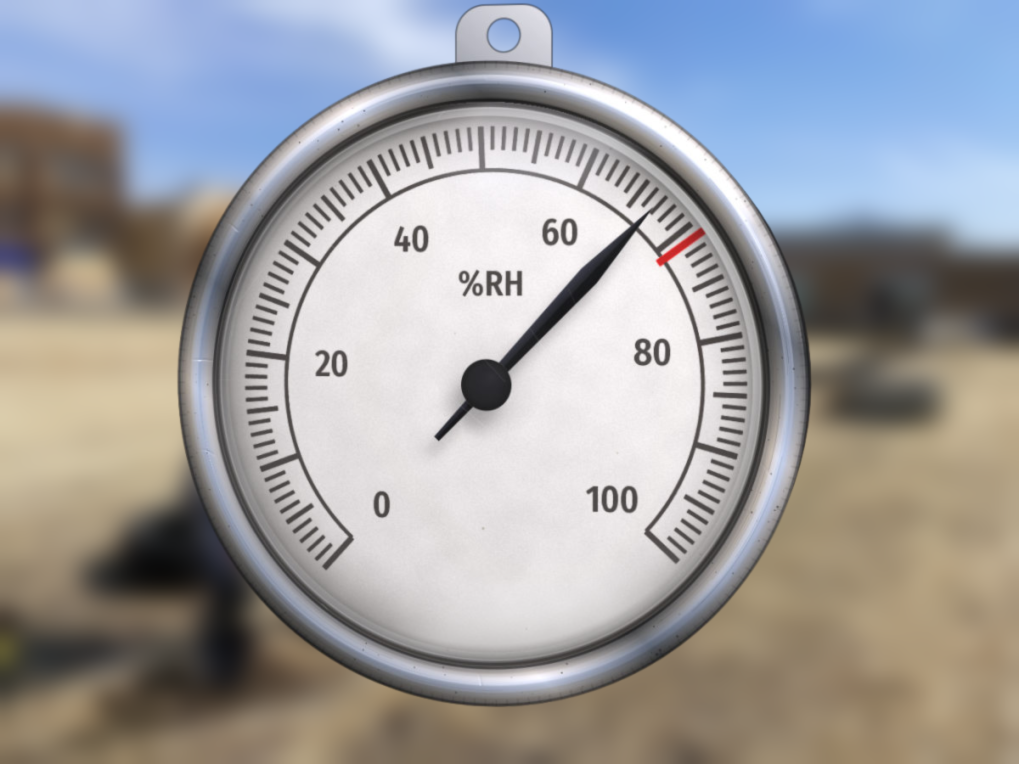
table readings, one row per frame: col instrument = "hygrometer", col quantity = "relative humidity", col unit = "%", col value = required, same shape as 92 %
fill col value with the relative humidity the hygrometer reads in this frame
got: 67 %
